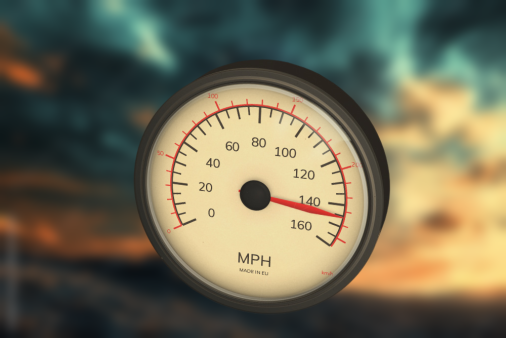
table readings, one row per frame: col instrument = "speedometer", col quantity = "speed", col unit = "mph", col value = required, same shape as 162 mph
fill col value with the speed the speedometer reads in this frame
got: 145 mph
